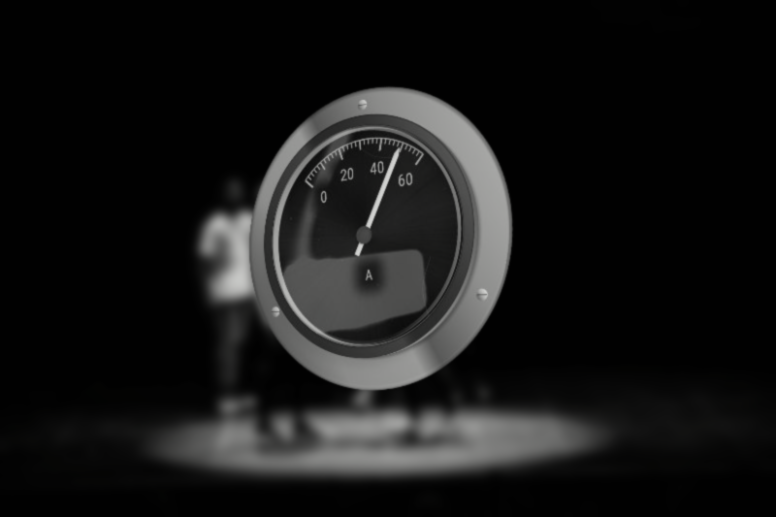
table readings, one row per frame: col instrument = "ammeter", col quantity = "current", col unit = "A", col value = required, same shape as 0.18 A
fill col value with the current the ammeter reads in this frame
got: 50 A
